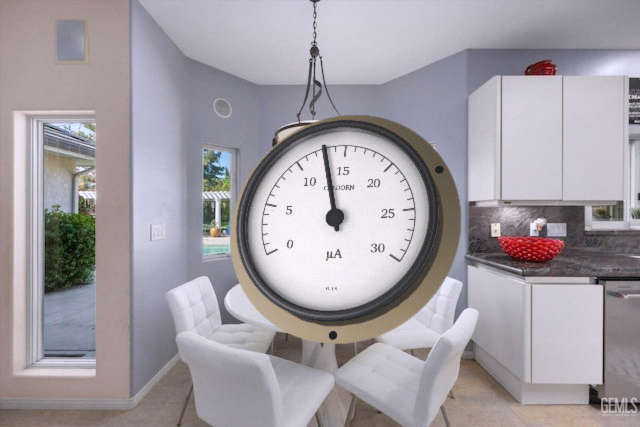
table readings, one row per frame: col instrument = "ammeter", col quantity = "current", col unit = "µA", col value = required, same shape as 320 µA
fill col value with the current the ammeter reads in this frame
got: 13 µA
